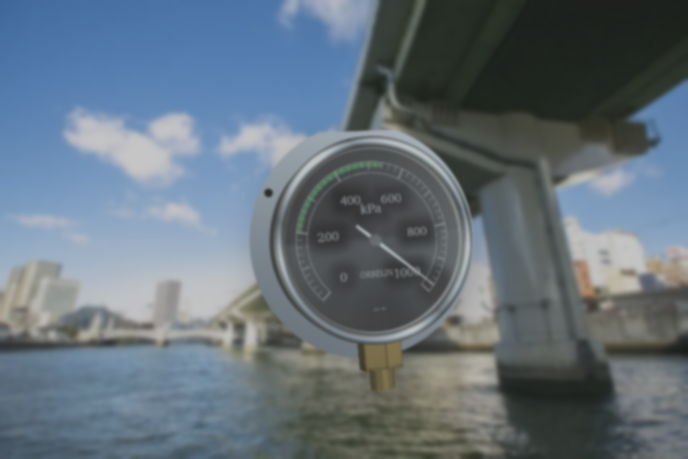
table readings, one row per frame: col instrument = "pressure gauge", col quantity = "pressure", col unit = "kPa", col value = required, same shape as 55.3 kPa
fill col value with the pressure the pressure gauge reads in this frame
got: 980 kPa
